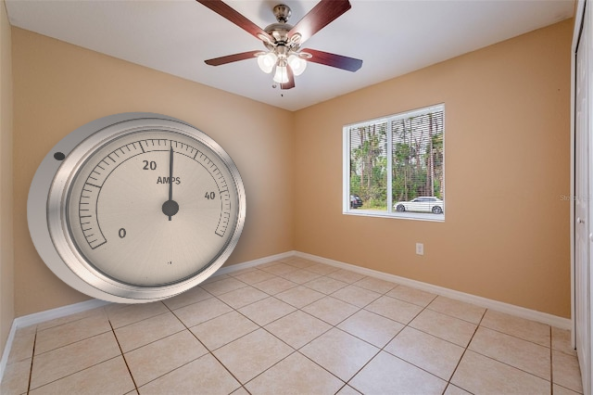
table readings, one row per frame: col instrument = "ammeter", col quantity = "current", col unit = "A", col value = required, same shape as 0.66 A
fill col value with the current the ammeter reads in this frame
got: 25 A
